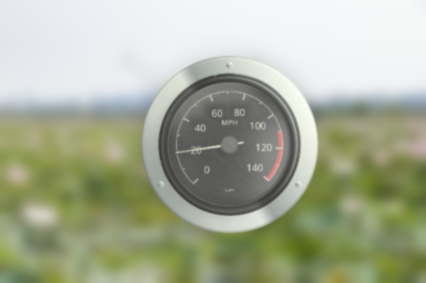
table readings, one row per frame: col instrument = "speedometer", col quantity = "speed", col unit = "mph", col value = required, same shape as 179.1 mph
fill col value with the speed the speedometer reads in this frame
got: 20 mph
